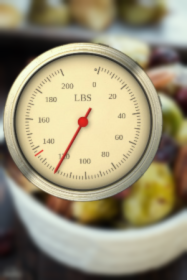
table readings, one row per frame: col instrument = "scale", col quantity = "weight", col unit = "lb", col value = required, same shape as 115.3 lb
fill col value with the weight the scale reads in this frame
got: 120 lb
